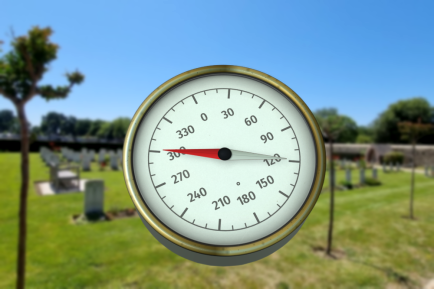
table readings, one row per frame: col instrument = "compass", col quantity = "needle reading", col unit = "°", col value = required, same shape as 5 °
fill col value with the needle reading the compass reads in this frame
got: 300 °
